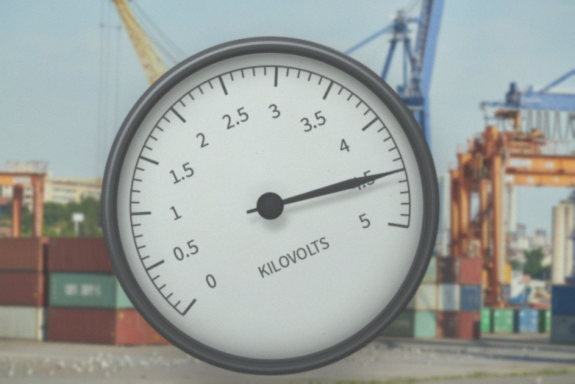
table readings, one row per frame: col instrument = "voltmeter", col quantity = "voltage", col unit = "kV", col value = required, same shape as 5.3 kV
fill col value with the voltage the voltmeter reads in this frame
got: 4.5 kV
